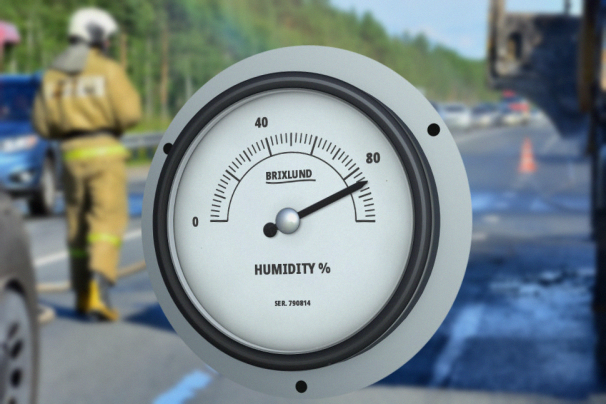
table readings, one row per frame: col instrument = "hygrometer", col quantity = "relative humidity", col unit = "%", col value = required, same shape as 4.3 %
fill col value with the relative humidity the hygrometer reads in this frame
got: 86 %
